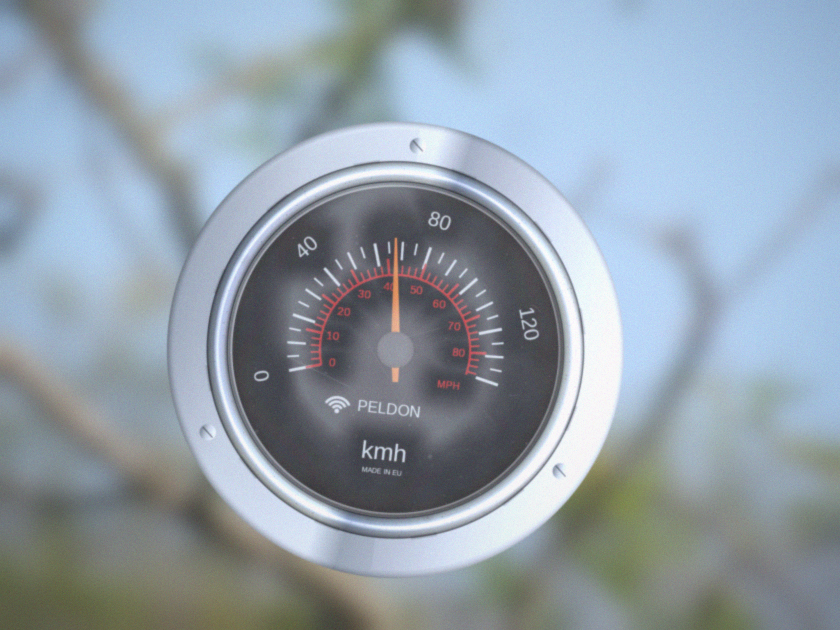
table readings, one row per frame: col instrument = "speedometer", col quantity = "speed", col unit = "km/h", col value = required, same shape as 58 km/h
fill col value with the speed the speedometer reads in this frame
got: 67.5 km/h
